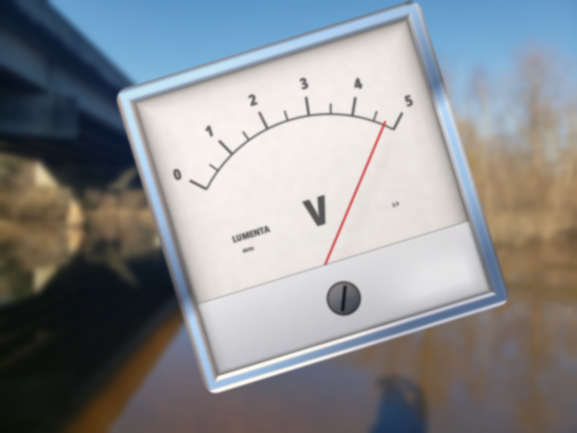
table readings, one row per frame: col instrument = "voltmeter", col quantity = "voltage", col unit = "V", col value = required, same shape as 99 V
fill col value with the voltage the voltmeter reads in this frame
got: 4.75 V
